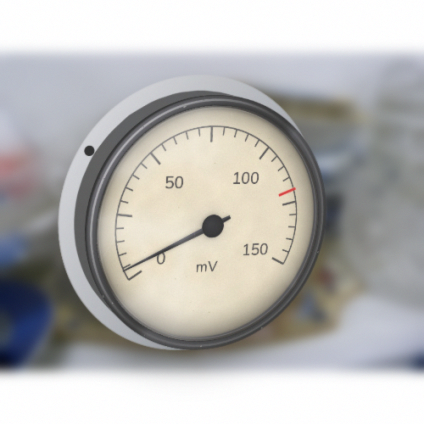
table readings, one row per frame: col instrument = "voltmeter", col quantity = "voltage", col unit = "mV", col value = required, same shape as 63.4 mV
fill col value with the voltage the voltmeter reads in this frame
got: 5 mV
